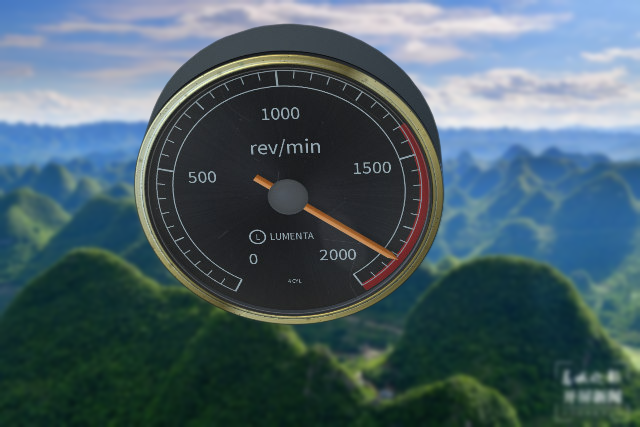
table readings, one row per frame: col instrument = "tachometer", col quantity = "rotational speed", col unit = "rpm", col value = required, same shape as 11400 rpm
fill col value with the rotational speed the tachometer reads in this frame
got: 1850 rpm
